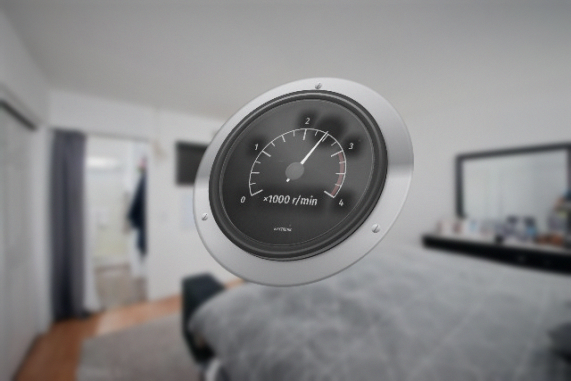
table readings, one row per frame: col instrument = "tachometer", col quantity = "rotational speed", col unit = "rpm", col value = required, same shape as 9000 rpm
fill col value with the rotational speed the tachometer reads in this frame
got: 2500 rpm
